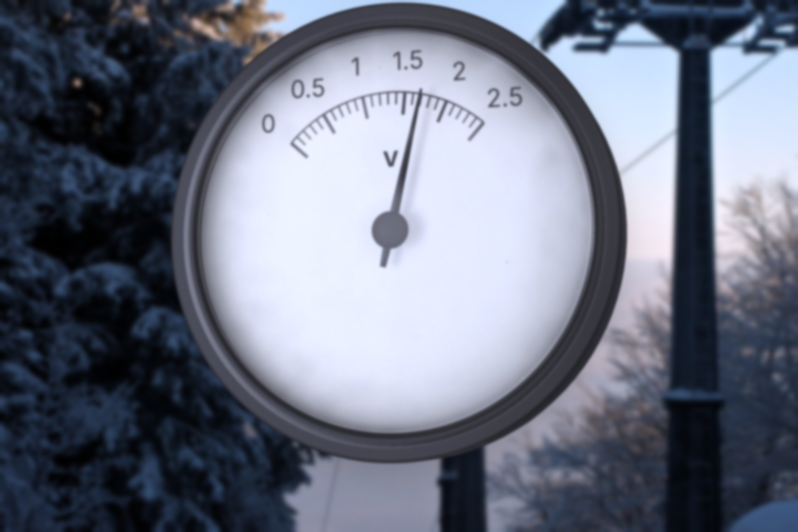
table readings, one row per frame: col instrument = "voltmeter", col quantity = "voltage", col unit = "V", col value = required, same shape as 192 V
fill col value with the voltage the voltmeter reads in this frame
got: 1.7 V
